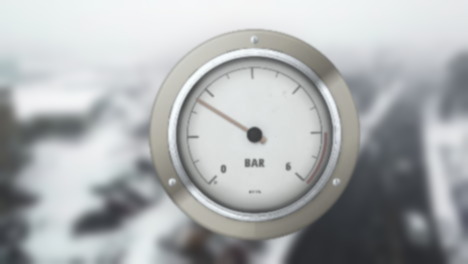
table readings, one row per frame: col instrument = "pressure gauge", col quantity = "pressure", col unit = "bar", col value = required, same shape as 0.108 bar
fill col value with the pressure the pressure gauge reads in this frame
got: 1.75 bar
